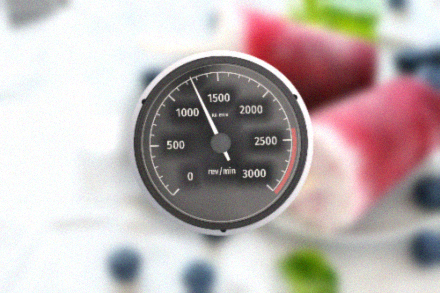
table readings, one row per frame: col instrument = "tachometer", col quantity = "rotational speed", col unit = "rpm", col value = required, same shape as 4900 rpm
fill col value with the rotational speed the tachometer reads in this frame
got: 1250 rpm
